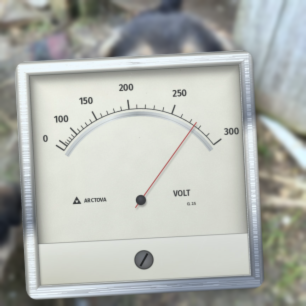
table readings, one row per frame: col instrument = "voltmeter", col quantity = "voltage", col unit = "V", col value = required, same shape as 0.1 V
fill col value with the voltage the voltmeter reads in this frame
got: 275 V
